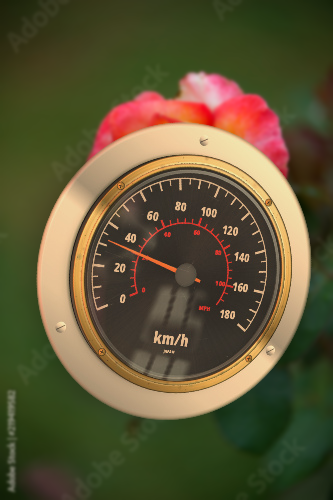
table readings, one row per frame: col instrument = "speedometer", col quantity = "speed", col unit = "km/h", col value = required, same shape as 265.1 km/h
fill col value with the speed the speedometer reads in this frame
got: 32.5 km/h
